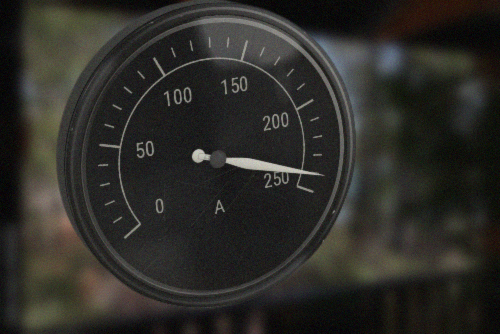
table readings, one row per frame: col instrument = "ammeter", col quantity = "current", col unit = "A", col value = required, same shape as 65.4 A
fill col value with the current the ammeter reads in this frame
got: 240 A
